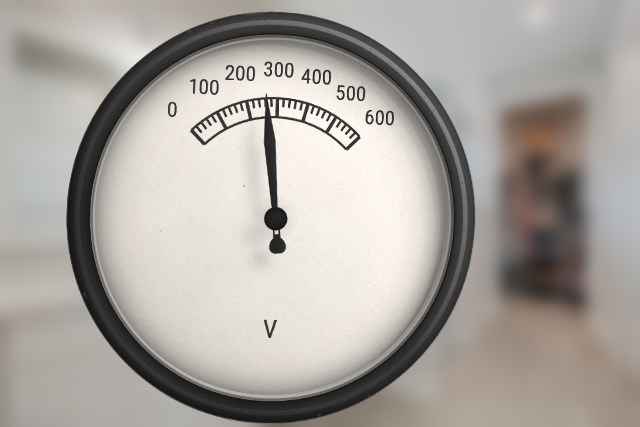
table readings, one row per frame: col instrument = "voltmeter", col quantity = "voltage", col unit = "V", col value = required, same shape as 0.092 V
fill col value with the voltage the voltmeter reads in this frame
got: 260 V
